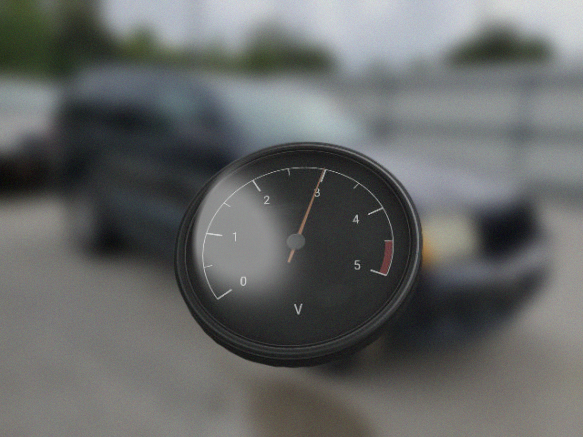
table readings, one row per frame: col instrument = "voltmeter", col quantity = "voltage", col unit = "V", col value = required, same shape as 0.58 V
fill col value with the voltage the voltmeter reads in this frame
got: 3 V
